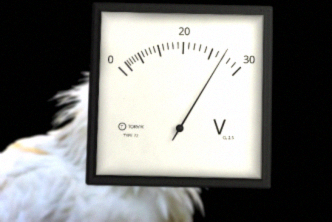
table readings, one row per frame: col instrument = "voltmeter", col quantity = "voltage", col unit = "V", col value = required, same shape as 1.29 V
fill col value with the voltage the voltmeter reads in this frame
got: 27 V
